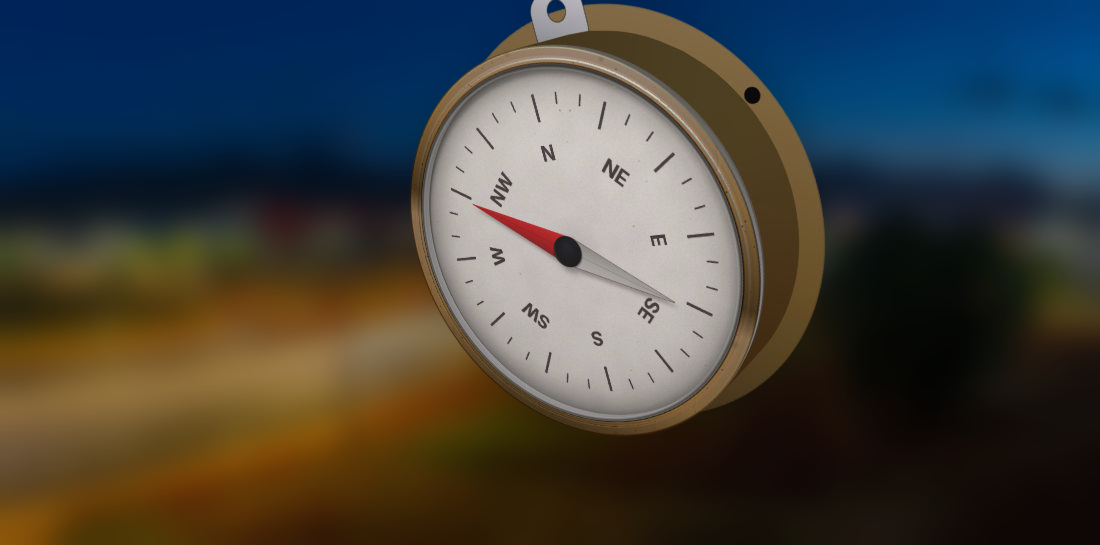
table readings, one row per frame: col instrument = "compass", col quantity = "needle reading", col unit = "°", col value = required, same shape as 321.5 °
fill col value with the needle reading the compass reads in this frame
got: 300 °
